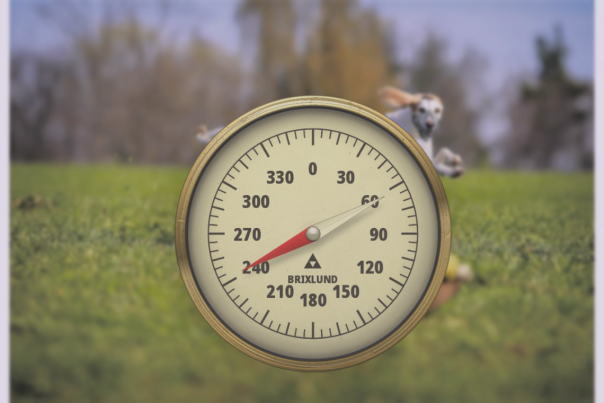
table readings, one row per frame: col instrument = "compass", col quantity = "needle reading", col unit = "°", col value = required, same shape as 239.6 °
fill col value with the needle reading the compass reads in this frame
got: 242.5 °
